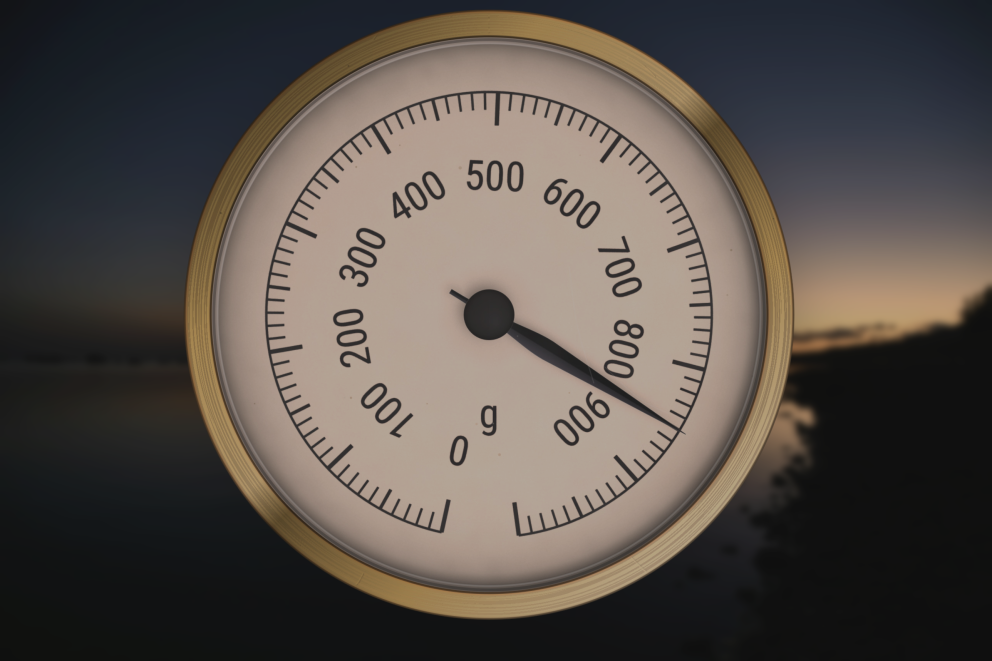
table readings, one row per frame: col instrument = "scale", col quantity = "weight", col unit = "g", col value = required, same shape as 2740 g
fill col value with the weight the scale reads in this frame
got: 850 g
